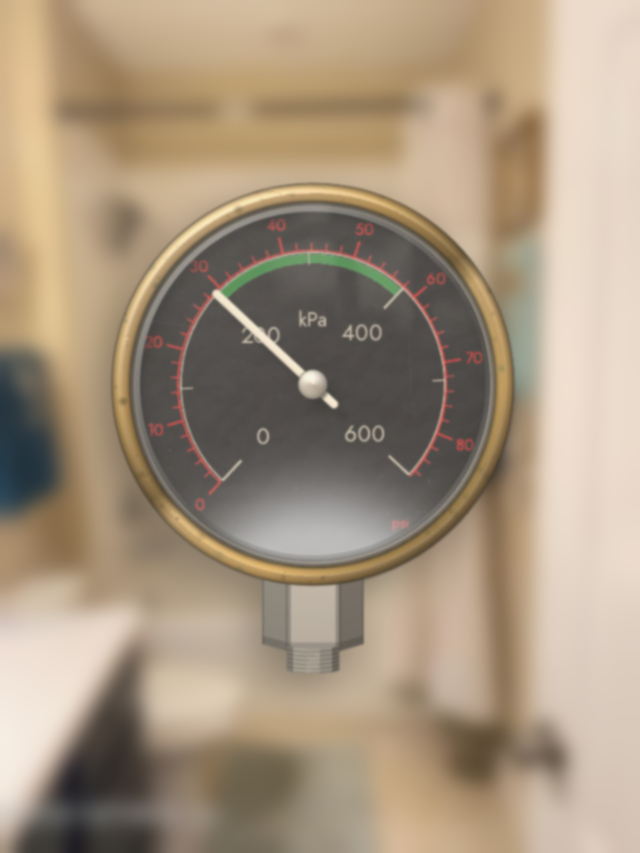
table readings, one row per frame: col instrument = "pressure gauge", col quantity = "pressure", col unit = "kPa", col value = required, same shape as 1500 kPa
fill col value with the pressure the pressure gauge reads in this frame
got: 200 kPa
